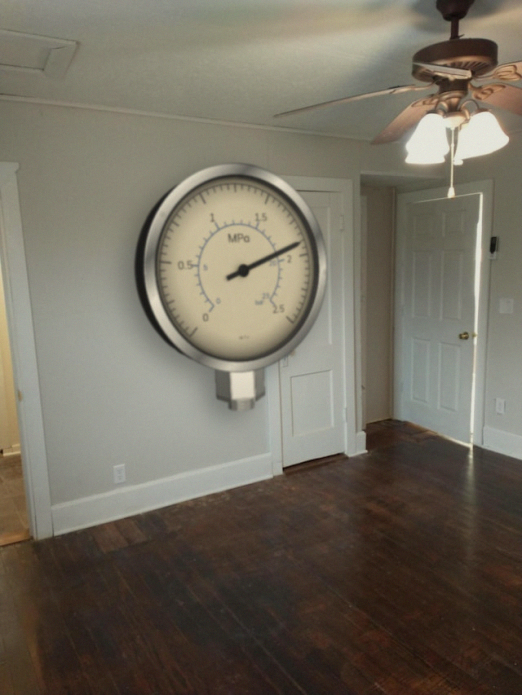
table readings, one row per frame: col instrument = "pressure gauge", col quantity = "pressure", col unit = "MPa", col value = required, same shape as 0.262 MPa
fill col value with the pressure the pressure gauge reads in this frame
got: 1.9 MPa
